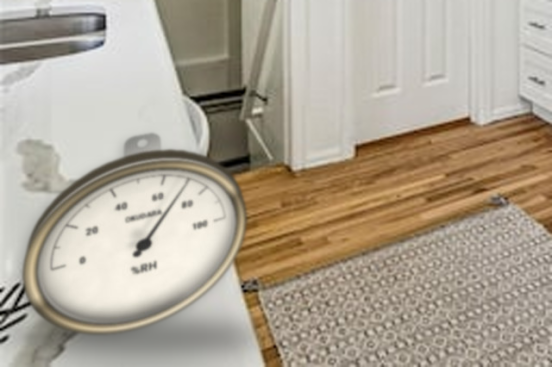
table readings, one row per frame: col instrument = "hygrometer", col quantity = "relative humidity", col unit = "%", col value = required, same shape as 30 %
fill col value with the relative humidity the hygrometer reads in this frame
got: 70 %
